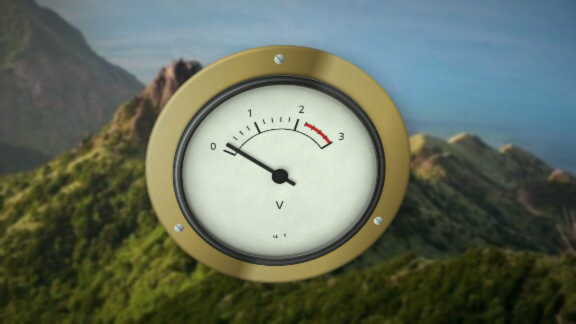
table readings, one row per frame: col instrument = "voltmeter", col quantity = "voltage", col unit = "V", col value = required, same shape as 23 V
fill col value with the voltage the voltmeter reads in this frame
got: 0.2 V
